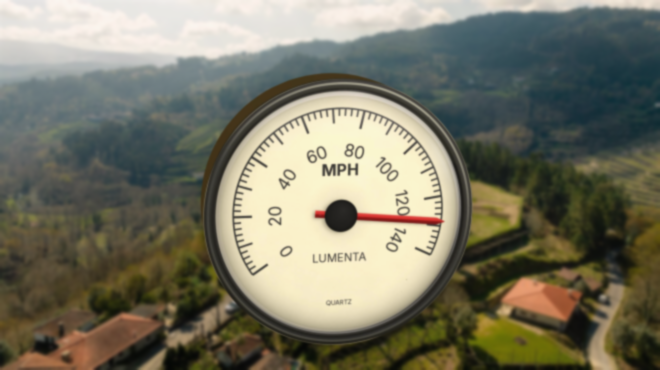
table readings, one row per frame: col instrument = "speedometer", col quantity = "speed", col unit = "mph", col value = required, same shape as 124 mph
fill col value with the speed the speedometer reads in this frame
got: 128 mph
